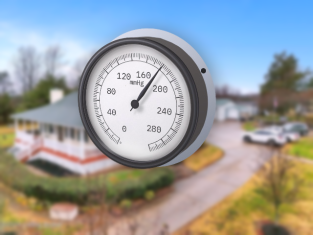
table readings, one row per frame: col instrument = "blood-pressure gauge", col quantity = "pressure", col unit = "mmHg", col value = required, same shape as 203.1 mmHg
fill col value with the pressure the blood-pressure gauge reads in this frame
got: 180 mmHg
